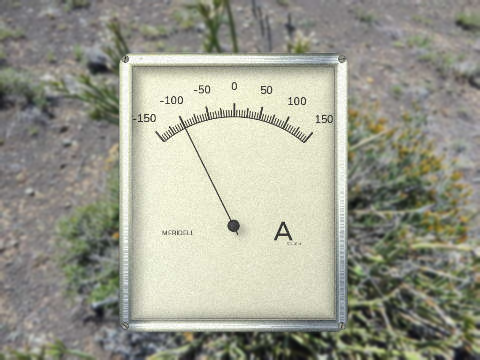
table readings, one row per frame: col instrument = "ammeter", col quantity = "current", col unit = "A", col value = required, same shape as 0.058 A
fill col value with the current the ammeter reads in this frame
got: -100 A
